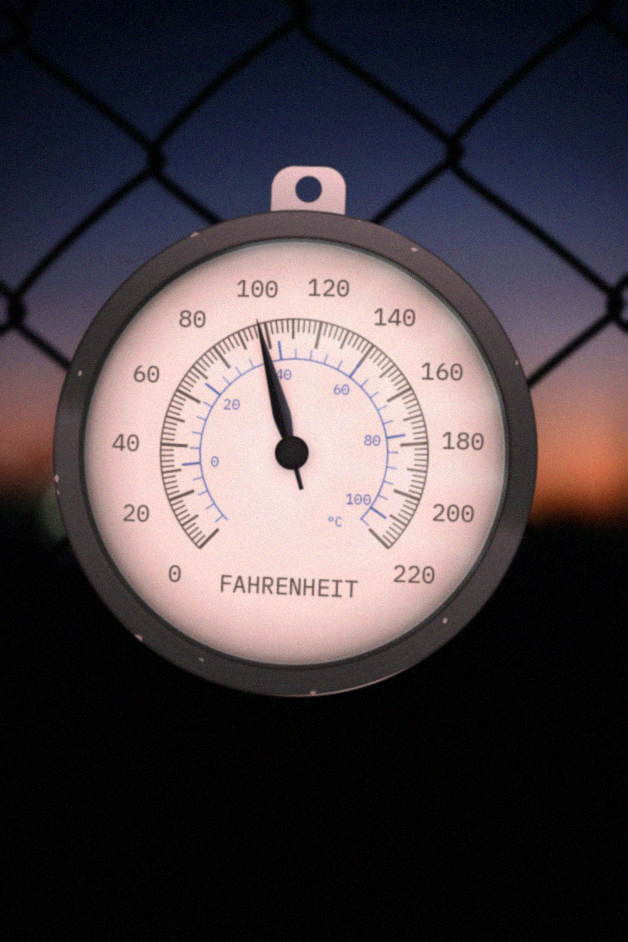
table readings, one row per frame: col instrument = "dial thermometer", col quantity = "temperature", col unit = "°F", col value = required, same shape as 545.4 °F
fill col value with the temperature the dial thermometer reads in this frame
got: 98 °F
